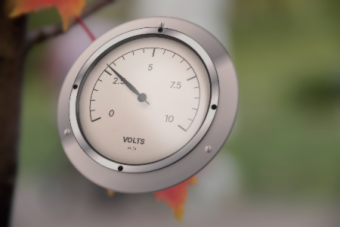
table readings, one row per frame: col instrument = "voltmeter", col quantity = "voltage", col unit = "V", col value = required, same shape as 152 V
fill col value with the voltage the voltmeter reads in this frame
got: 2.75 V
